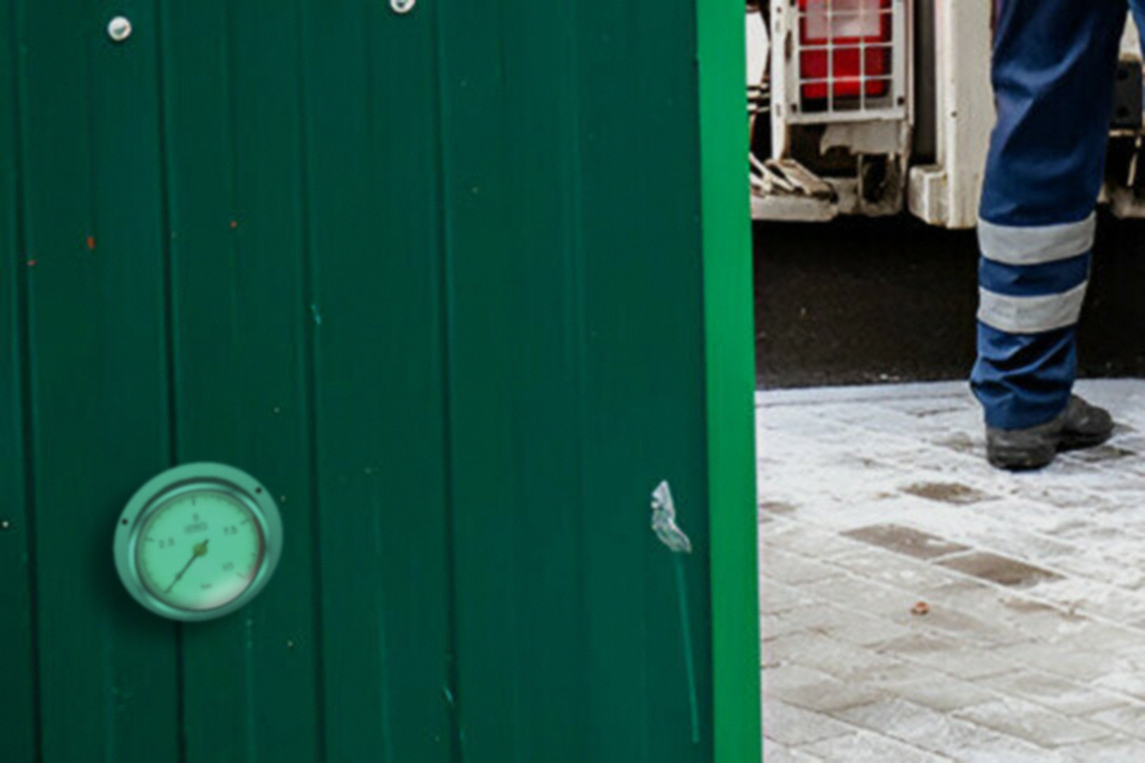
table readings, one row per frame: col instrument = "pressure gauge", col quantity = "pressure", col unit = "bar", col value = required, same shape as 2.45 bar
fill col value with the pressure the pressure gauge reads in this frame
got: 0 bar
